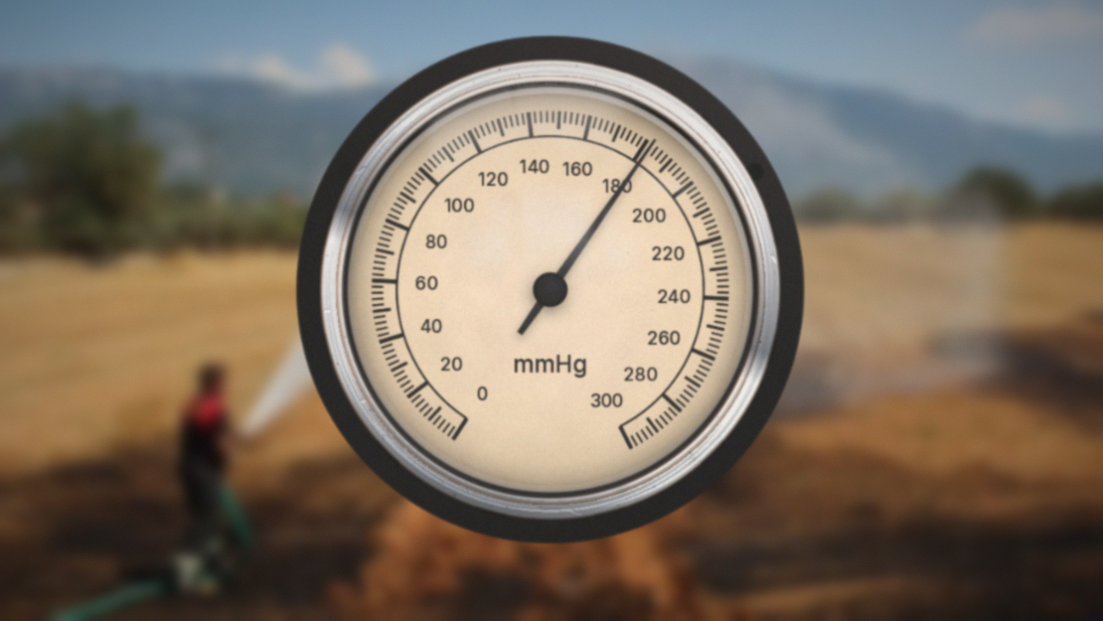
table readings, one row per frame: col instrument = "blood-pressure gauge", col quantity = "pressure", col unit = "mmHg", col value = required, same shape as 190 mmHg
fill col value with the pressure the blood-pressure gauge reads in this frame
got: 182 mmHg
